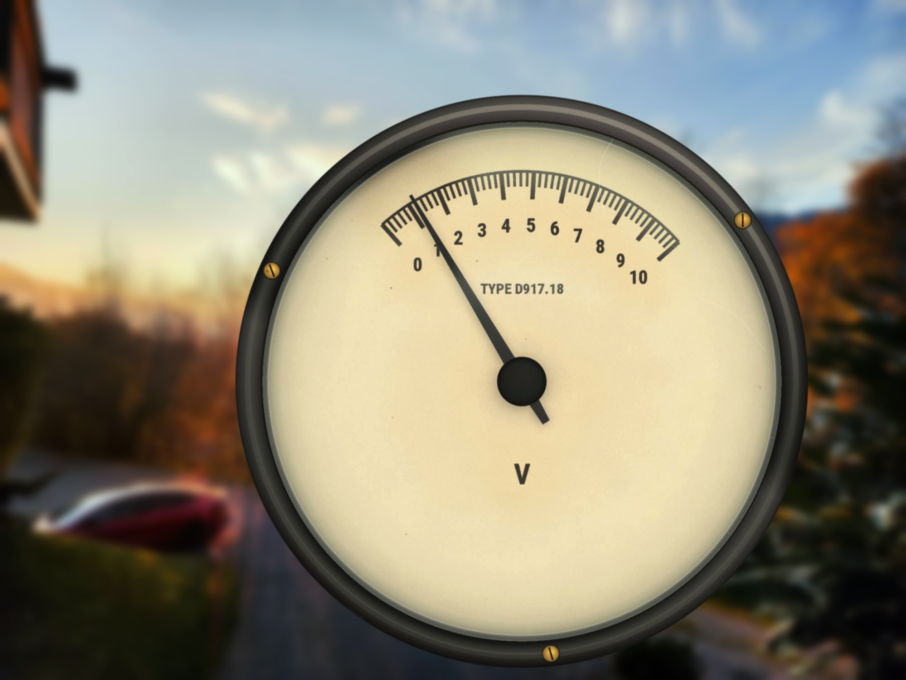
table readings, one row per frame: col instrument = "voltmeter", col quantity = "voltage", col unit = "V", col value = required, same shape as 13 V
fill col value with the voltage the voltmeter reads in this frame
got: 1.2 V
